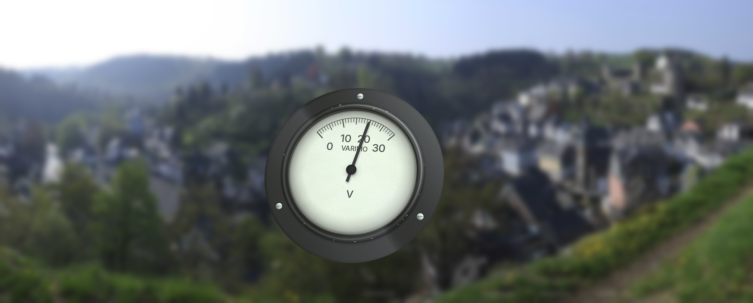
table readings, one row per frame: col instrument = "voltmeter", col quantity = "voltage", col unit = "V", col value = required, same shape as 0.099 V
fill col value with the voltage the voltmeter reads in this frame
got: 20 V
